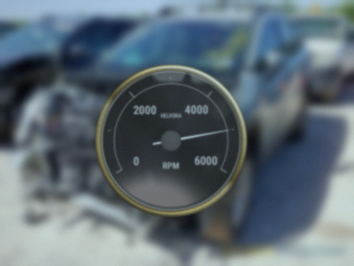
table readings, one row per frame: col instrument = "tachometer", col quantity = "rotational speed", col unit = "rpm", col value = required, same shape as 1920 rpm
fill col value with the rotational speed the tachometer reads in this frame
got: 5000 rpm
